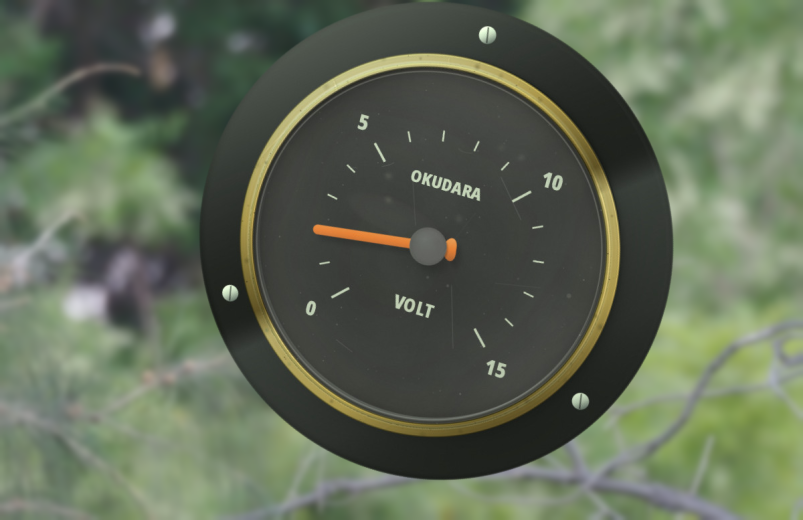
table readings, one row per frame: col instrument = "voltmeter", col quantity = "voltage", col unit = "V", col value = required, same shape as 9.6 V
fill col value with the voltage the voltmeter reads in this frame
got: 2 V
